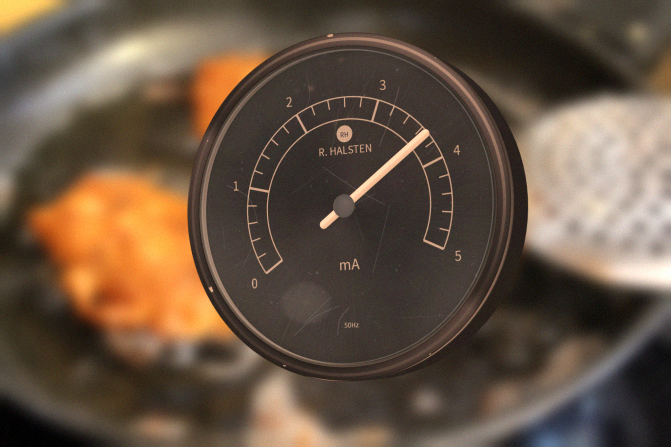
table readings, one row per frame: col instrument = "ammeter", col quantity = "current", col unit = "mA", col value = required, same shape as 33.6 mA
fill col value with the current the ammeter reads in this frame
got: 3.7 mA
